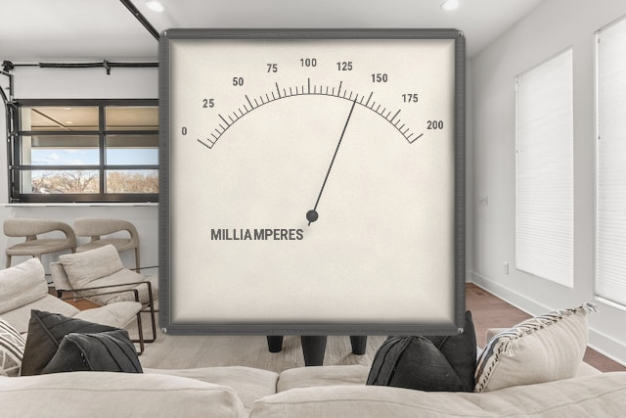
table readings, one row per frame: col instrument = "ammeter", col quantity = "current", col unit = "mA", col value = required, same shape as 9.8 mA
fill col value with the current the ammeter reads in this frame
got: 140 mA
